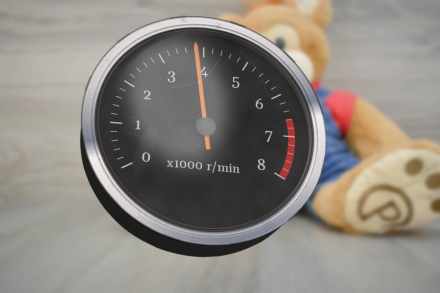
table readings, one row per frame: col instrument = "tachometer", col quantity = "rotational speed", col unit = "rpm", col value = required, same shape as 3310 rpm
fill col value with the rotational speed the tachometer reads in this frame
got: 3800 rpm
